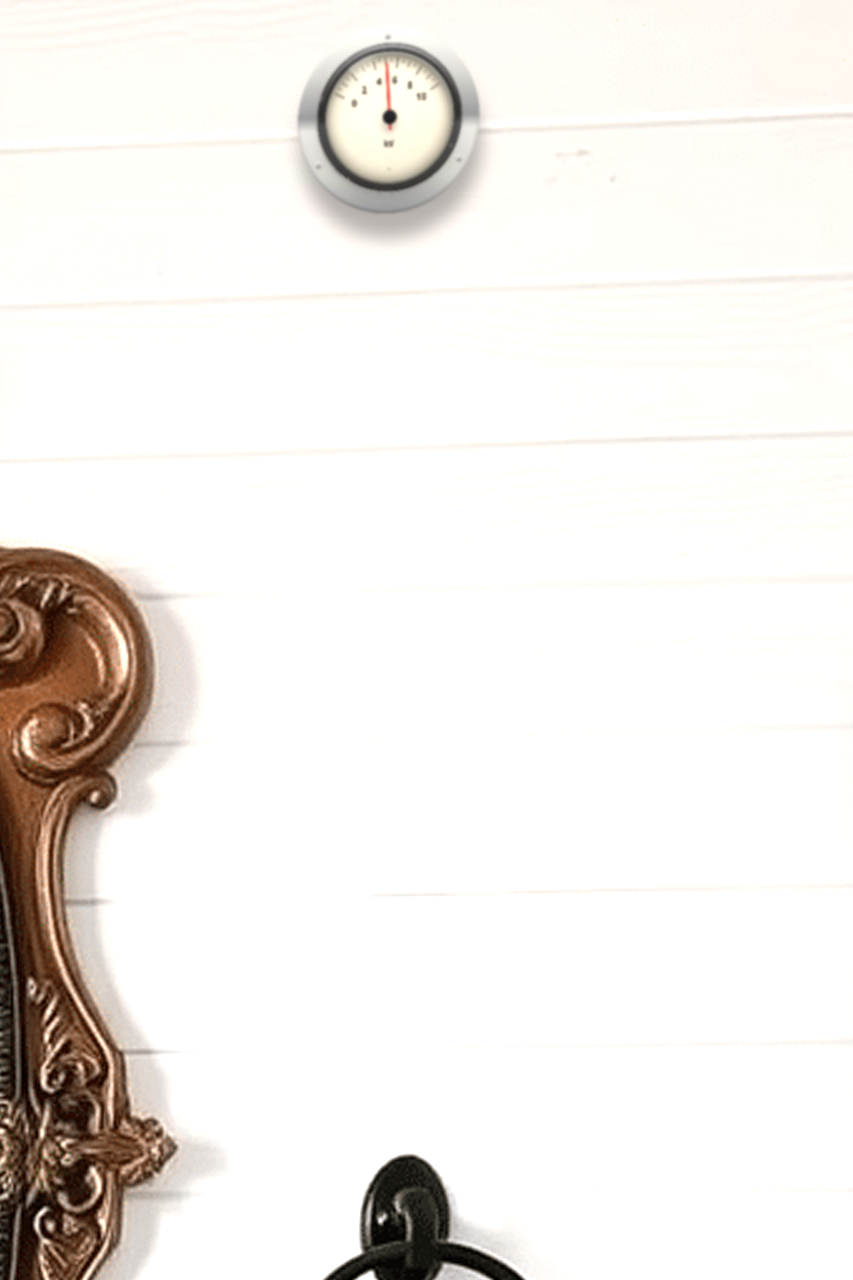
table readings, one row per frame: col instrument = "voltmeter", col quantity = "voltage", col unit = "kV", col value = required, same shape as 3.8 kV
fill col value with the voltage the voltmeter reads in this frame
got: 5 kV
